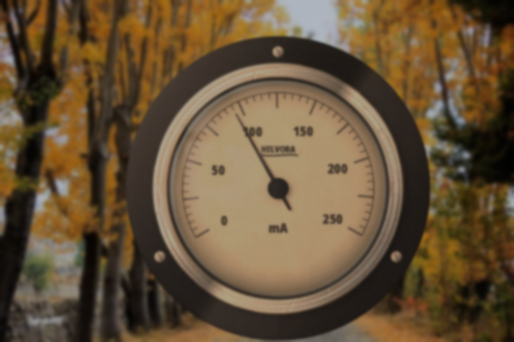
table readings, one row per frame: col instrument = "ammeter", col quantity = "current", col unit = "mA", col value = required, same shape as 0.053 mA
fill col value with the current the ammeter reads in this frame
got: 95 mA
